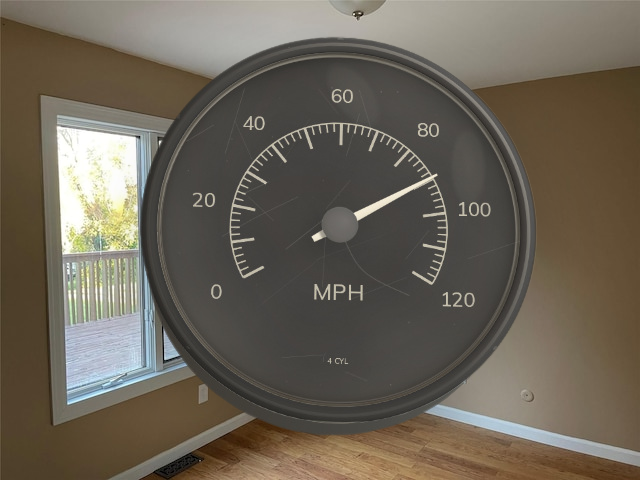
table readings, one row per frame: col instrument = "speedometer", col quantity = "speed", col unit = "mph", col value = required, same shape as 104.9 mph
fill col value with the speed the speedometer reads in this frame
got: 90 mph
